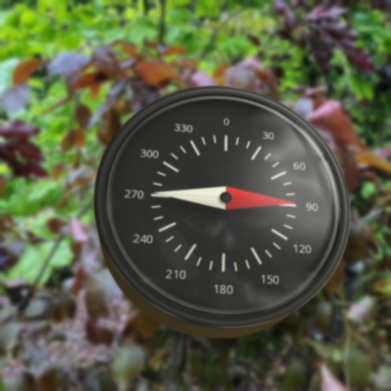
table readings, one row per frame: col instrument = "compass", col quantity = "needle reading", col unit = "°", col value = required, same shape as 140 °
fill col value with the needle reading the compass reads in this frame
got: 90 °
